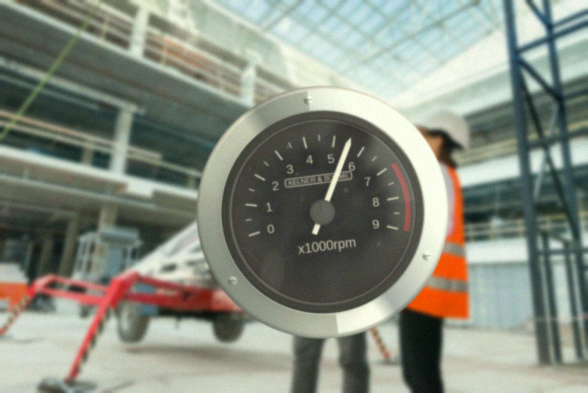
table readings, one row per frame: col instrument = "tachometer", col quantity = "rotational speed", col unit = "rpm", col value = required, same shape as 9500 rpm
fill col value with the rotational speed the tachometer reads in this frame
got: 5500 rpm
